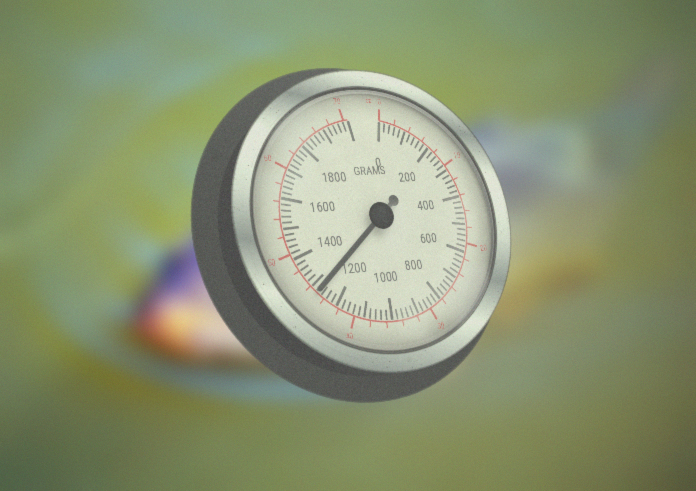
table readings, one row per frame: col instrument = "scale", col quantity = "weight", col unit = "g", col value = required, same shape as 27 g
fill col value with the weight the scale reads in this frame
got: 1280 g
